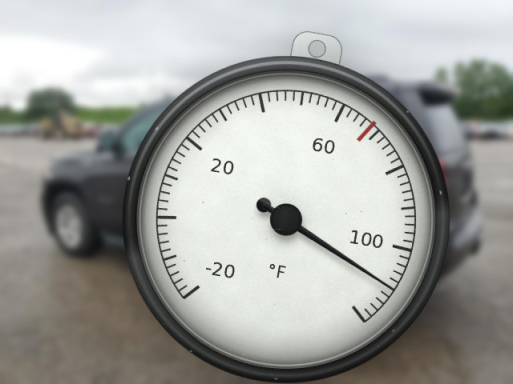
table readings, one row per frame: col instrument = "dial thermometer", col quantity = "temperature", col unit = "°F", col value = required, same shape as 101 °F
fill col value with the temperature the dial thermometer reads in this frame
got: 110 °F
